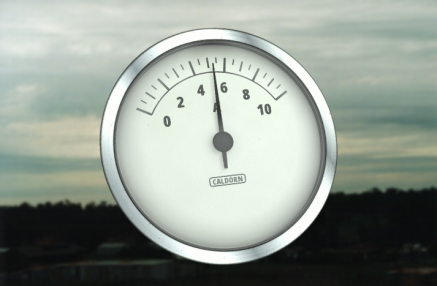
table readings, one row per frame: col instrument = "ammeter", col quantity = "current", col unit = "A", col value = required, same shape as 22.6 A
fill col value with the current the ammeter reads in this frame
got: 5.25 A
